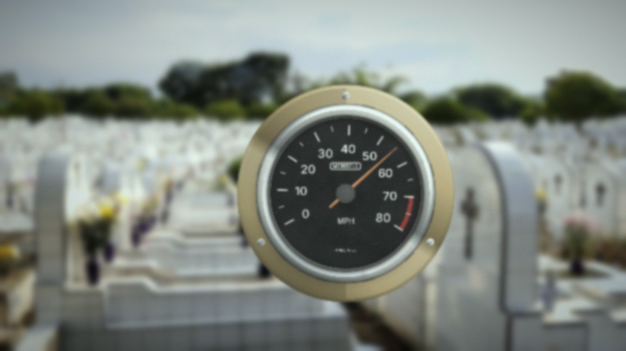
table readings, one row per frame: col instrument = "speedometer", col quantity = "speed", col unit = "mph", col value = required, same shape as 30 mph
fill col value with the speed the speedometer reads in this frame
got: 55 mph
